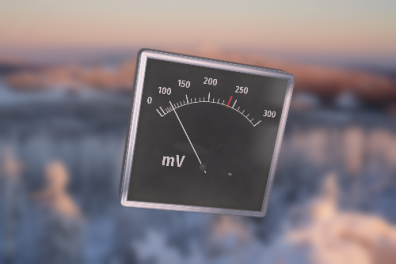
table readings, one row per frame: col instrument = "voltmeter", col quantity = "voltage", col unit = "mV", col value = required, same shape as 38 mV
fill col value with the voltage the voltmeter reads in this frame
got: 100 mV
